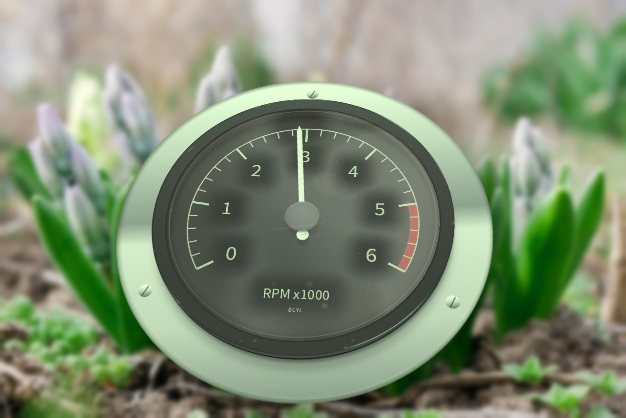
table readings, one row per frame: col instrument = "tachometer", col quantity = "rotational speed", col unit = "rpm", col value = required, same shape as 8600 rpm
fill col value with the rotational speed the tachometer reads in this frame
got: 2900 rpm
